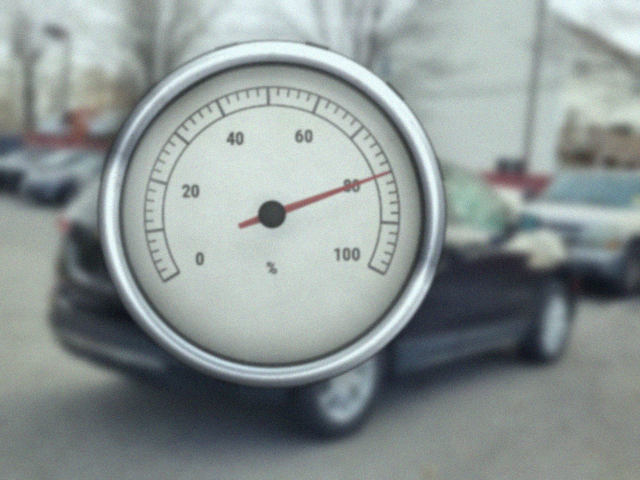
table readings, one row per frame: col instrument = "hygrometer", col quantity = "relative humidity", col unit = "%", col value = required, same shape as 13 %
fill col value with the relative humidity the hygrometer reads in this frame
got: 80 %
